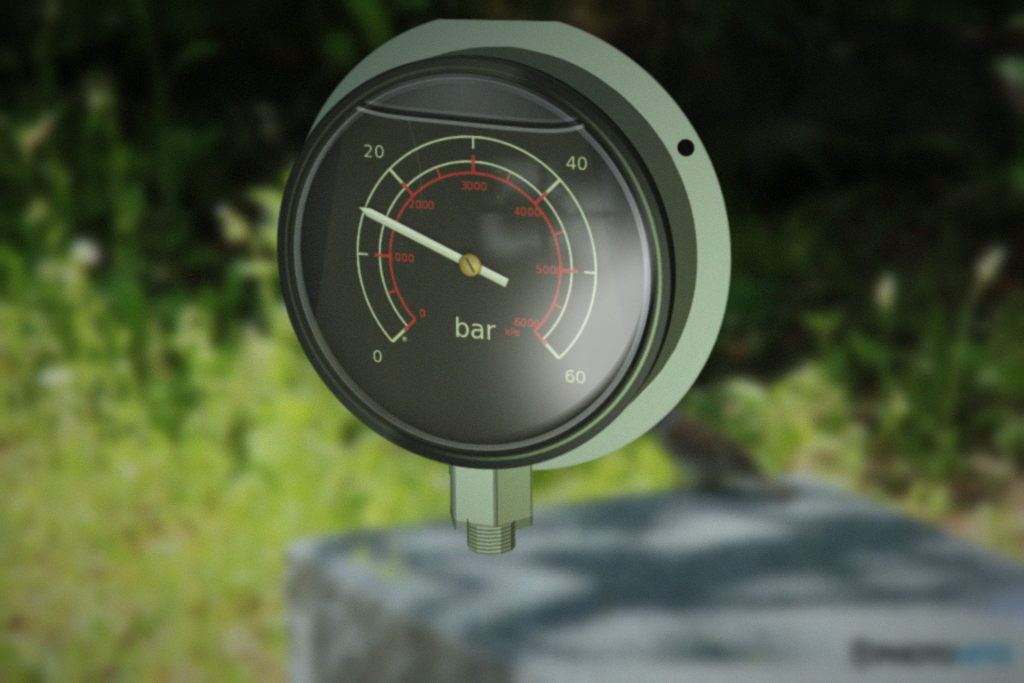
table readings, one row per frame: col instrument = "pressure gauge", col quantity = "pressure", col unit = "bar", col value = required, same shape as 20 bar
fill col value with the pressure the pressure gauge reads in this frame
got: 15 bar
